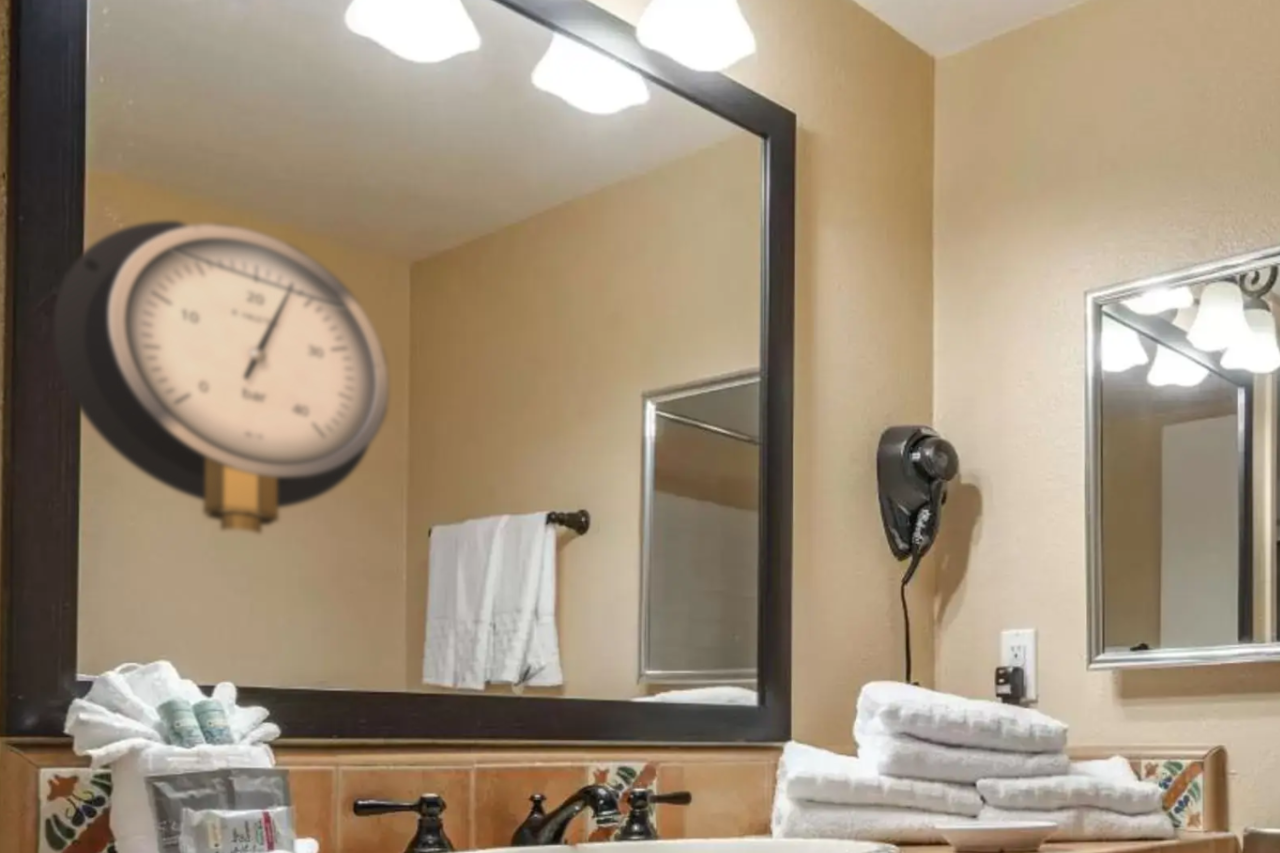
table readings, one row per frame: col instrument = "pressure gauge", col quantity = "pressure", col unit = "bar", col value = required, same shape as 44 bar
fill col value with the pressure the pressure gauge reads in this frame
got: 23 bar
